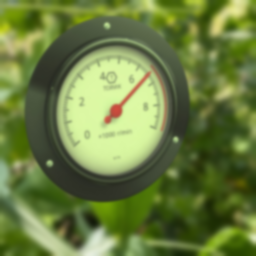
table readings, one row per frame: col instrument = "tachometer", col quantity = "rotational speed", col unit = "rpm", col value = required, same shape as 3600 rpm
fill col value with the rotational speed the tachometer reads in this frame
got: 6500 rpm
